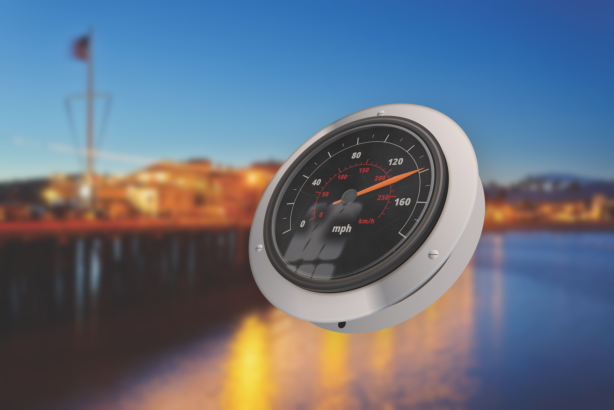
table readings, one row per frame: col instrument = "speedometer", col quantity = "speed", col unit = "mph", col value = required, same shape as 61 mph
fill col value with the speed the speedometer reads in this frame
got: 140 mph
